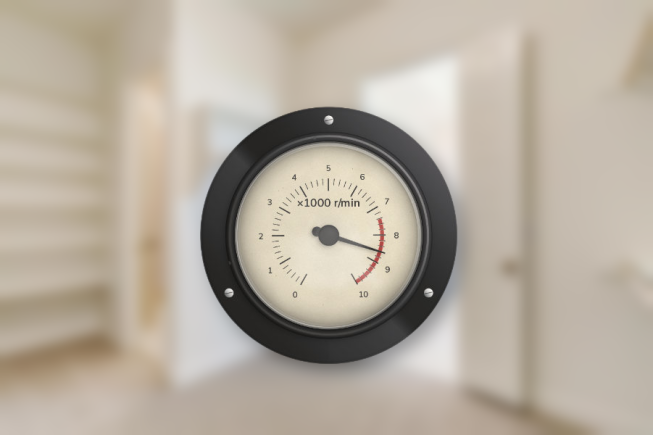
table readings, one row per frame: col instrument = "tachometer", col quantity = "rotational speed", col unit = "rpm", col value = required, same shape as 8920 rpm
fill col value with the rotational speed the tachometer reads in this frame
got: 8600 rpm
